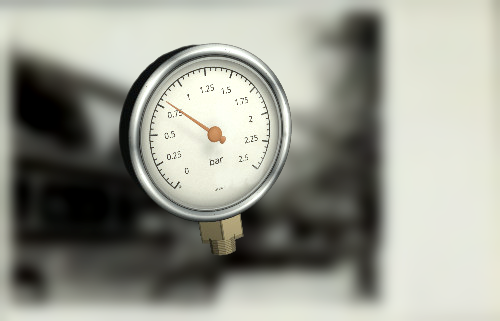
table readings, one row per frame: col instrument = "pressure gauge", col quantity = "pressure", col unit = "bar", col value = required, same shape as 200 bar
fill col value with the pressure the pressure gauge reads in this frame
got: 0.8 bar
